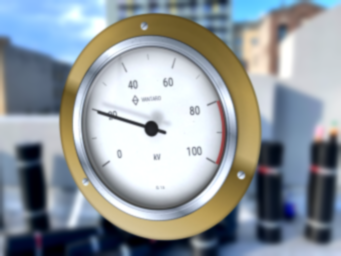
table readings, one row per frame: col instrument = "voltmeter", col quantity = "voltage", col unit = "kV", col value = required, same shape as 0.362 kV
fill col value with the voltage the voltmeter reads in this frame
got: 20 kV
